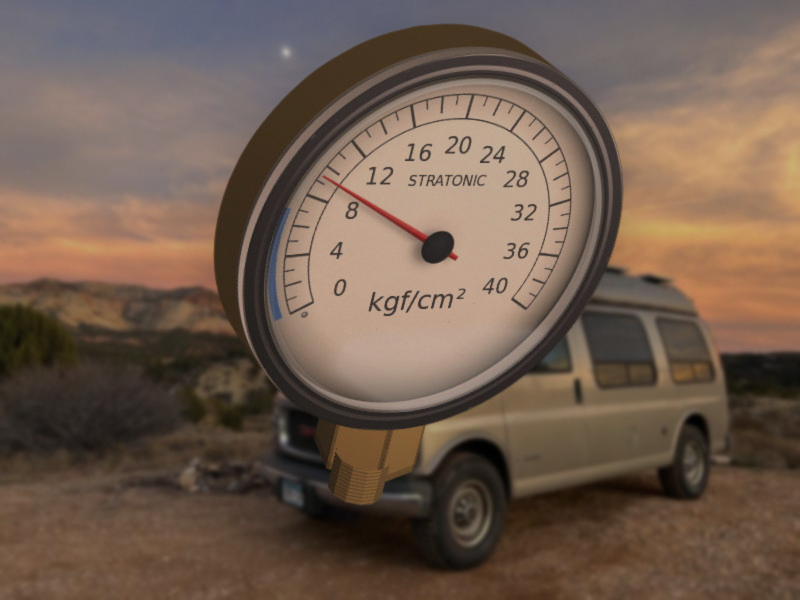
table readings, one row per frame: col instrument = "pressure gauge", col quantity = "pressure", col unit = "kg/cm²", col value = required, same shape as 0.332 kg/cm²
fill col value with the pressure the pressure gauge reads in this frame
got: 9.5 kg/cm²
